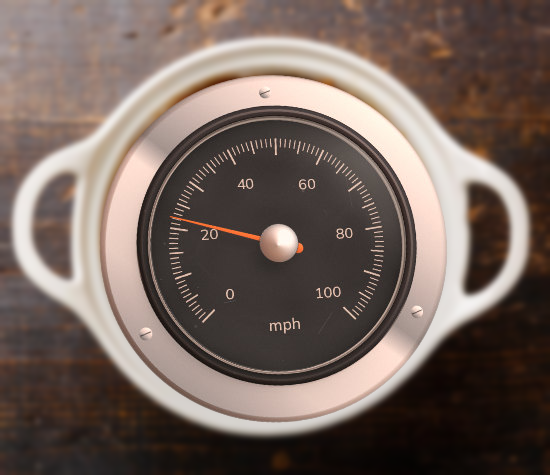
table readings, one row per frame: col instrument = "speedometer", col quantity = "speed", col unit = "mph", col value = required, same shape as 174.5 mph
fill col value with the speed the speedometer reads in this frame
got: 22 mph
